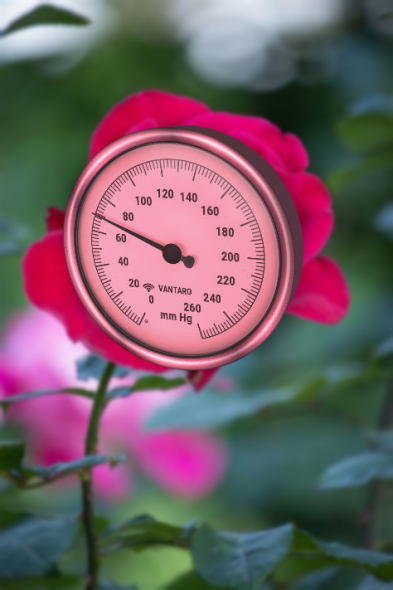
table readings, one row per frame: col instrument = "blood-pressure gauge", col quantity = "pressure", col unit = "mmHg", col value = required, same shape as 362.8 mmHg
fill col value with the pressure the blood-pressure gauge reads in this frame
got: 70 mmHg
